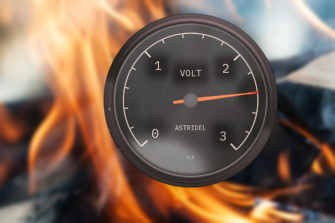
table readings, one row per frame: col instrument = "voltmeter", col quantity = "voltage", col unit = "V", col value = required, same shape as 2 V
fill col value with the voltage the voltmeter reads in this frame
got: 2.4 V
